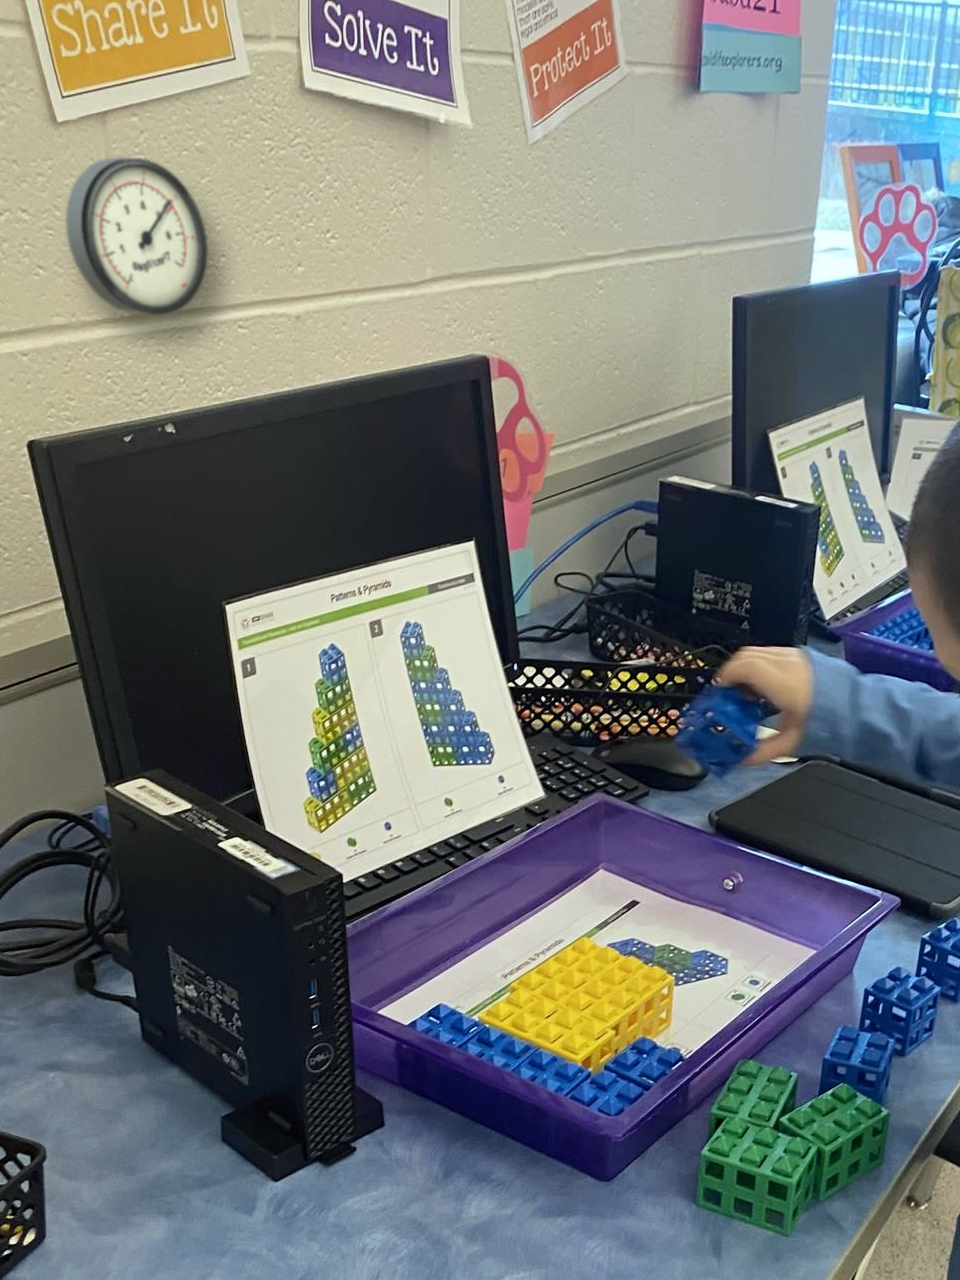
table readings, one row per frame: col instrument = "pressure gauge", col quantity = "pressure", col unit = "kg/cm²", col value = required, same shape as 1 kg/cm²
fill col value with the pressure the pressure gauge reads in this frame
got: 5 kg/cm²
